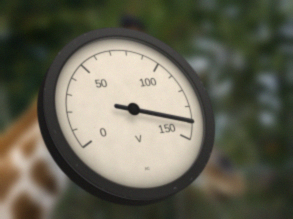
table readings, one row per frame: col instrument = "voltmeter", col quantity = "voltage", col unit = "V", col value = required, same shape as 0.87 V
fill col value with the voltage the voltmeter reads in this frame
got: 140 V
